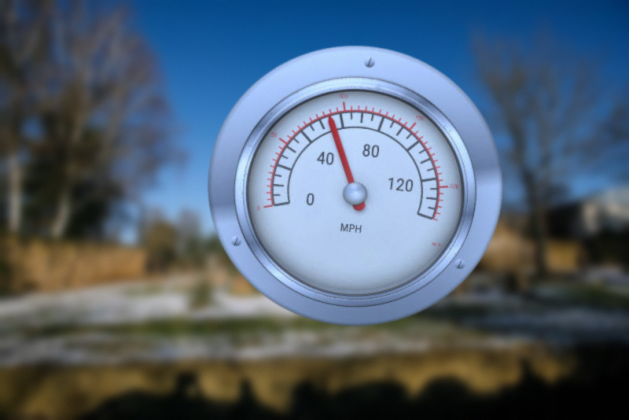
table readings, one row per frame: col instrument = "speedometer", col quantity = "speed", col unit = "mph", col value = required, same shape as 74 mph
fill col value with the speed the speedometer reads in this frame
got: 55 mph
